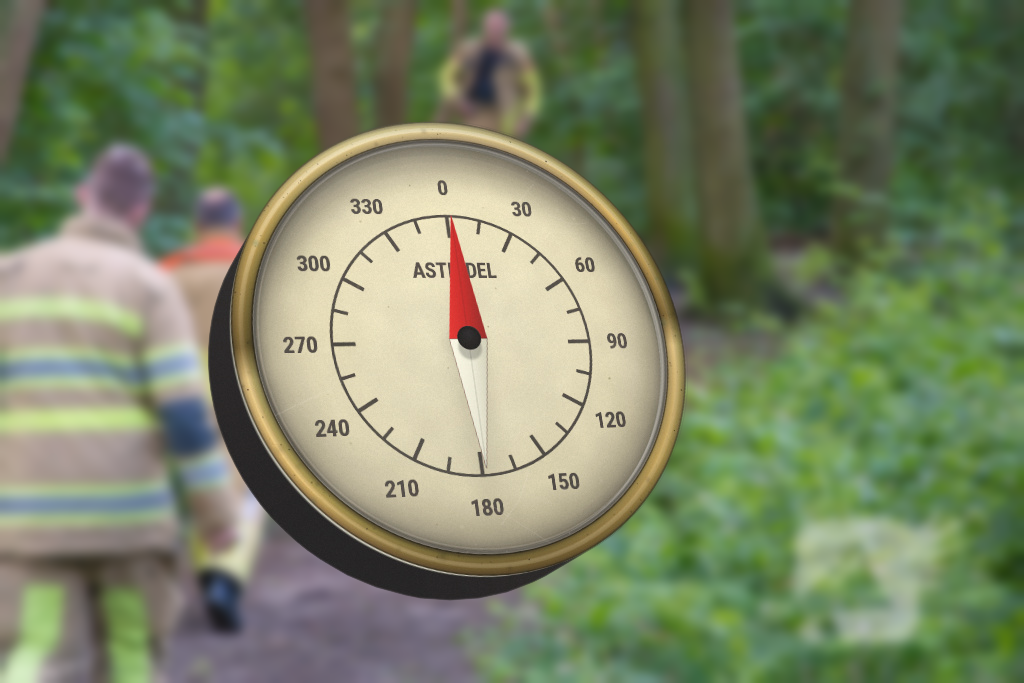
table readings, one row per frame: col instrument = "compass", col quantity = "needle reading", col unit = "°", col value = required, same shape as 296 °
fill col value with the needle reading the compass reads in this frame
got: 0 °
